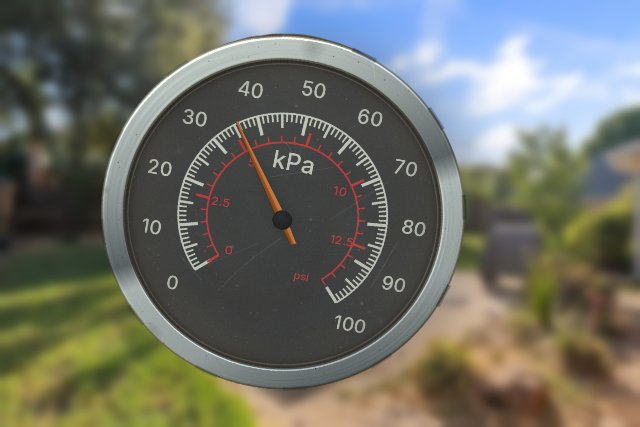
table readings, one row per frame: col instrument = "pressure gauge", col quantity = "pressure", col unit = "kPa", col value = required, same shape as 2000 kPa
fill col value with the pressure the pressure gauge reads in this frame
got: 36 kPa
